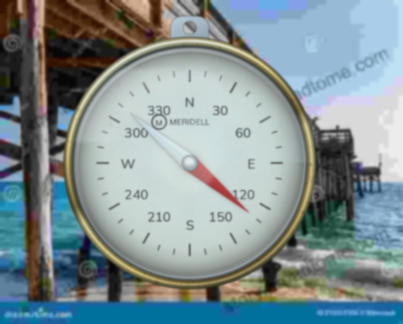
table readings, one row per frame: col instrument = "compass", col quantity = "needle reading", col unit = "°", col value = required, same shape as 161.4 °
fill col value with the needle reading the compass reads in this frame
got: 130 °
